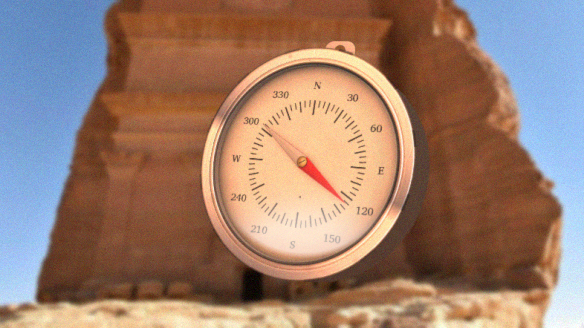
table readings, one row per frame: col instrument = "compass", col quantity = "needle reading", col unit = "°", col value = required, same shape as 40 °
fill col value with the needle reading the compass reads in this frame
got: 125 °
